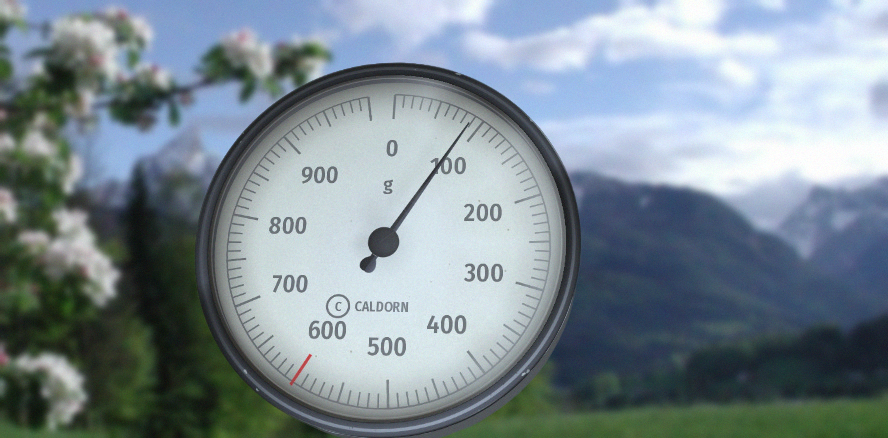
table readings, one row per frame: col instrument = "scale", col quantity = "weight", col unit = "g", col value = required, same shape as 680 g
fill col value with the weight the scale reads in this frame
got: 90 g
